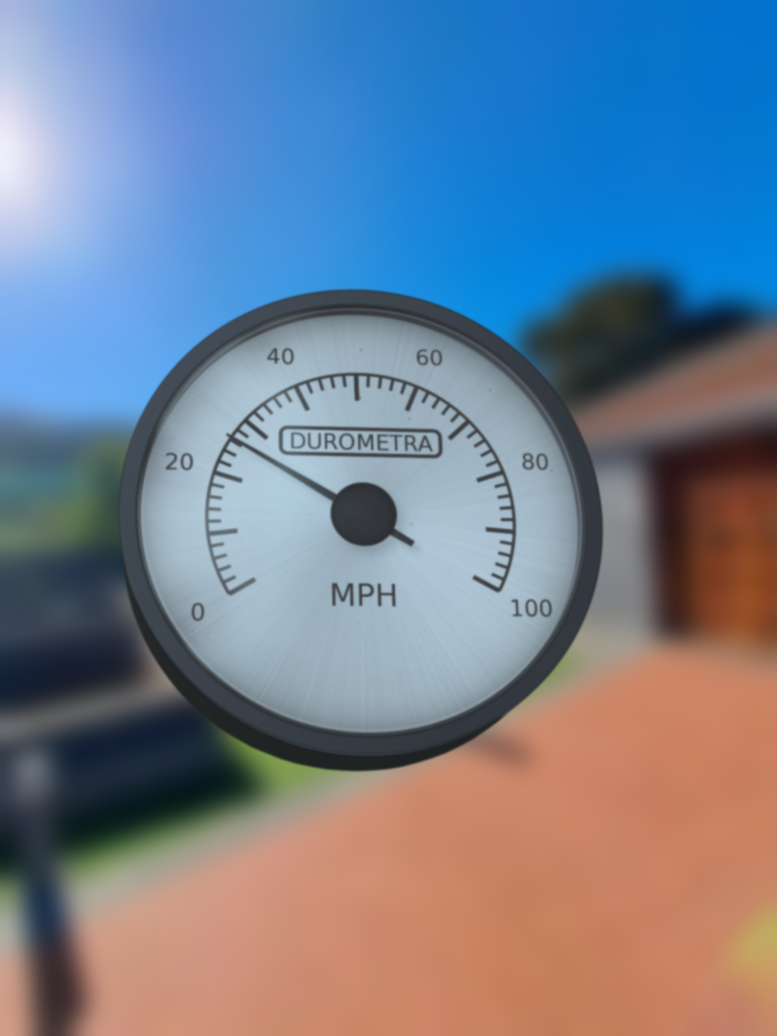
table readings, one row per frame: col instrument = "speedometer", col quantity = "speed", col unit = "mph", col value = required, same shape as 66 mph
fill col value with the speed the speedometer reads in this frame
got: 26 mph
